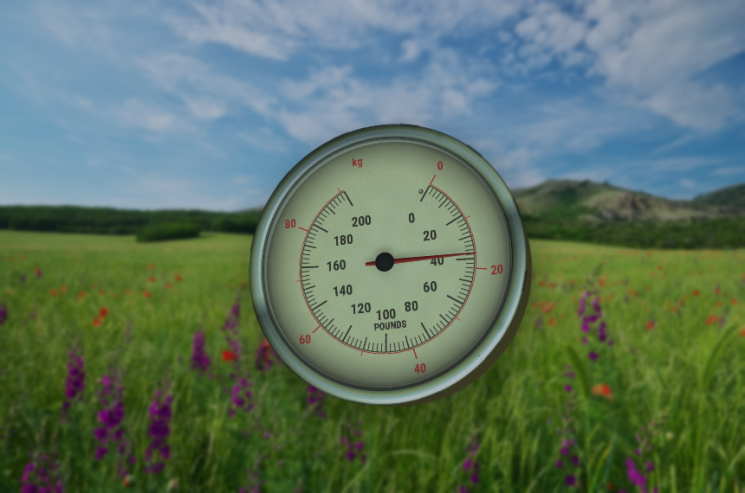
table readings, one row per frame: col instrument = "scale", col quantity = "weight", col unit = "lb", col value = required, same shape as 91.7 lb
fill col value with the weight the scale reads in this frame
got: 38 lb
